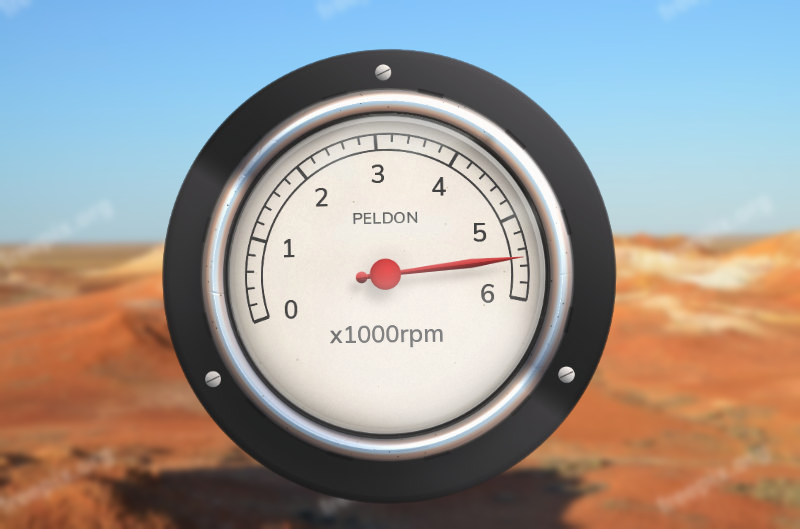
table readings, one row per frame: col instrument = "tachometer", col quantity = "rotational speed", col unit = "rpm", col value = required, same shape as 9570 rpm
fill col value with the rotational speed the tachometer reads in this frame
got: 5500 rpm
